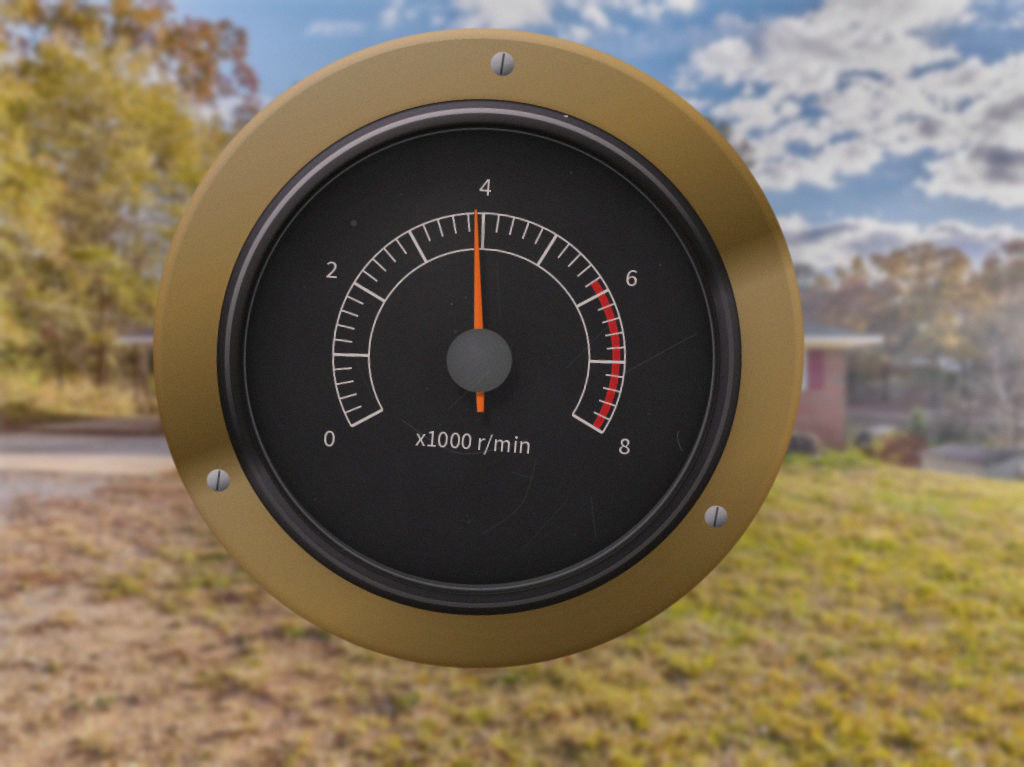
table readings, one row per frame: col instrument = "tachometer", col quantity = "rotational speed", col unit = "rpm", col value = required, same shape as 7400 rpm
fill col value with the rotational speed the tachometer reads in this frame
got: 3900 rpm
